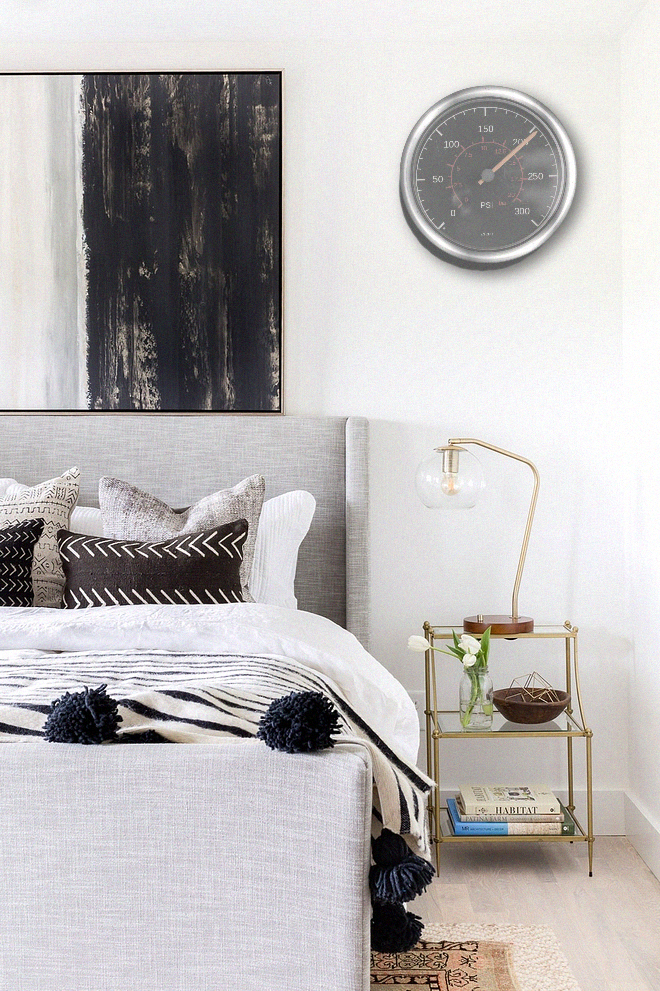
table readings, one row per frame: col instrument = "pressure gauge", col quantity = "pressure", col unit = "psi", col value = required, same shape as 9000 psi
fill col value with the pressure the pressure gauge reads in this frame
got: 205 psi
